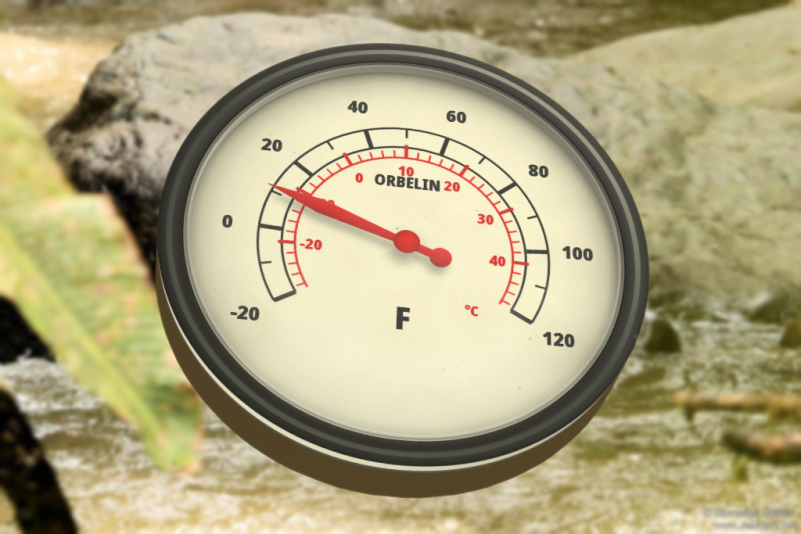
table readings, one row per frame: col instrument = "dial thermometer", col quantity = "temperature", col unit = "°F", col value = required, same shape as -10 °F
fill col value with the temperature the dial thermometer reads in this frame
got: 10 °F
